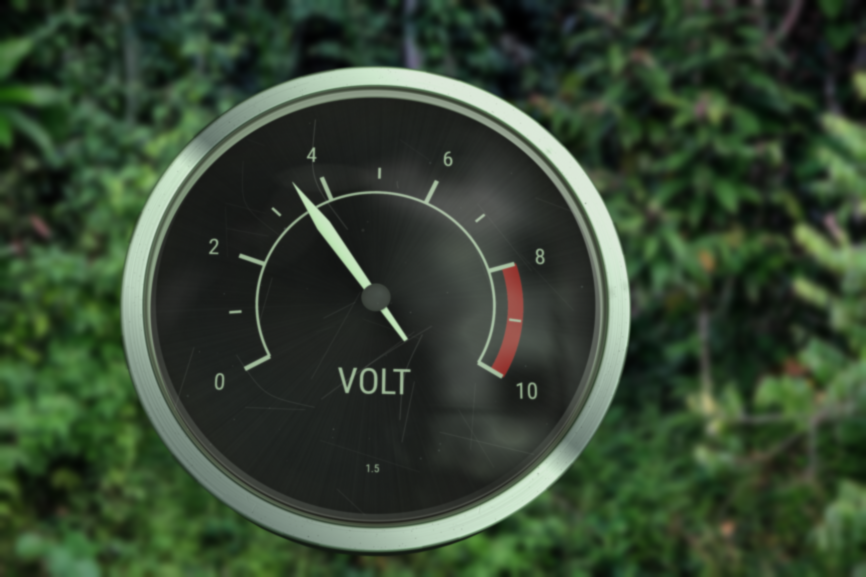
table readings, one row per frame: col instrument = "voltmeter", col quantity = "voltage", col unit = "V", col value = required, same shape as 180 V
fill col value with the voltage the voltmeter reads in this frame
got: 3.5 V
